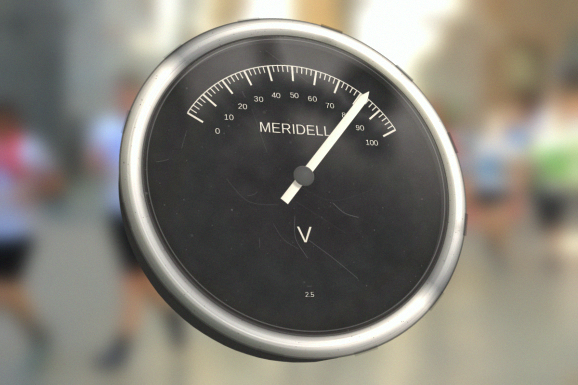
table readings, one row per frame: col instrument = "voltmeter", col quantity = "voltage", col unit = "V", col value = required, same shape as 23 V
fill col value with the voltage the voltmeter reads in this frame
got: 82 V
